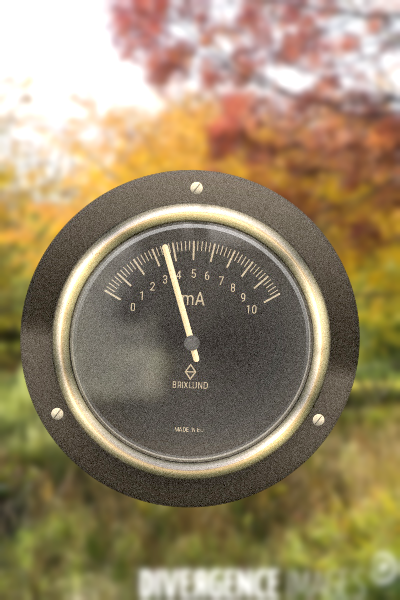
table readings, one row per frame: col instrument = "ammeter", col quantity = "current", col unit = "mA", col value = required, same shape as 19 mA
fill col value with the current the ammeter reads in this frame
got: 3.6 mA
